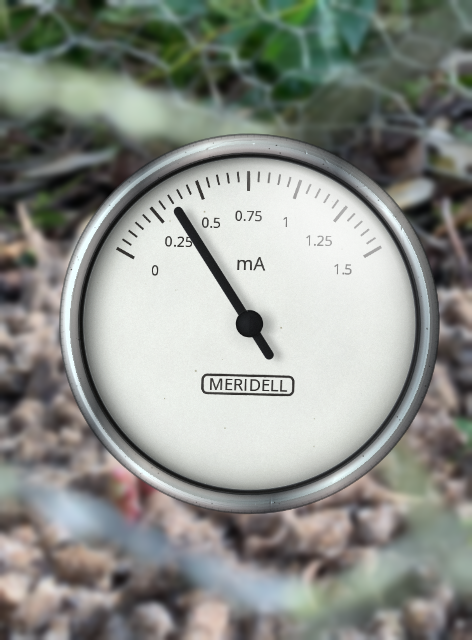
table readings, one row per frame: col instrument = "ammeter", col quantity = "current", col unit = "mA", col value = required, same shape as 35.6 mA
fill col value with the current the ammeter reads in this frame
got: 0.35 mA
